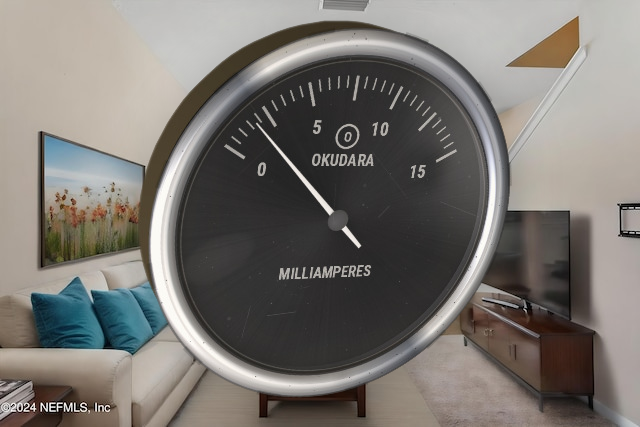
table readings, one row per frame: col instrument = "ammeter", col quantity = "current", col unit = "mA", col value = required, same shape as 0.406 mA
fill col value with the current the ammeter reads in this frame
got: 1.75 mA
